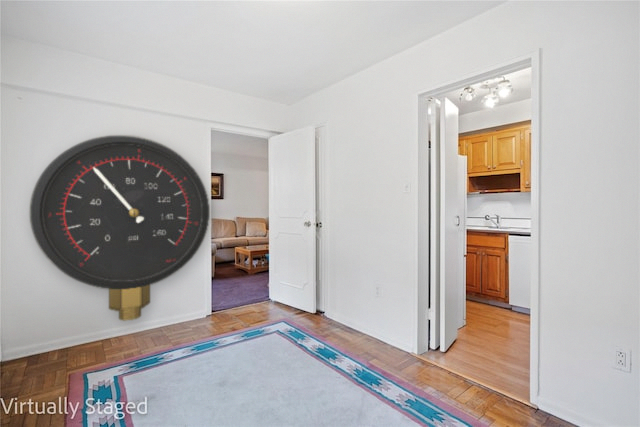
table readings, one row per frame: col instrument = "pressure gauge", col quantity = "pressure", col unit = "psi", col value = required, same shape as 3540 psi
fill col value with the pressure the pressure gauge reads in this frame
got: 60 psi
